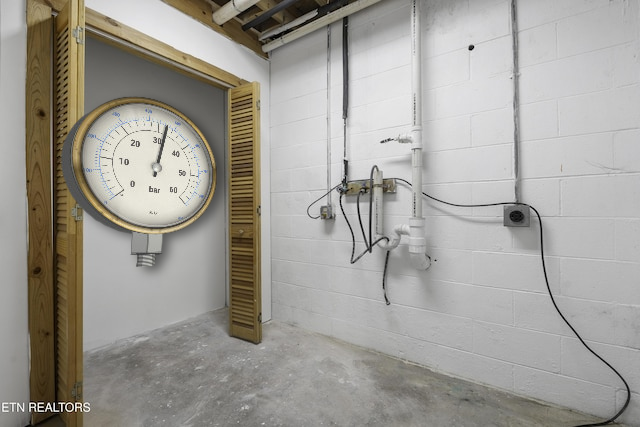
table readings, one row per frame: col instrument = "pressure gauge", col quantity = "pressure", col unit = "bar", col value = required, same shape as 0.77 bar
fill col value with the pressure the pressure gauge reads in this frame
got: 32 bar
